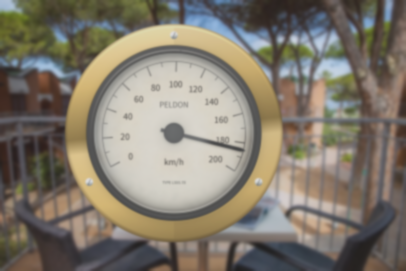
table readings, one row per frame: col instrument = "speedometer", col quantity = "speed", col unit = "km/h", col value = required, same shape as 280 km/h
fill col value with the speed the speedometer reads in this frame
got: 185 km/h
